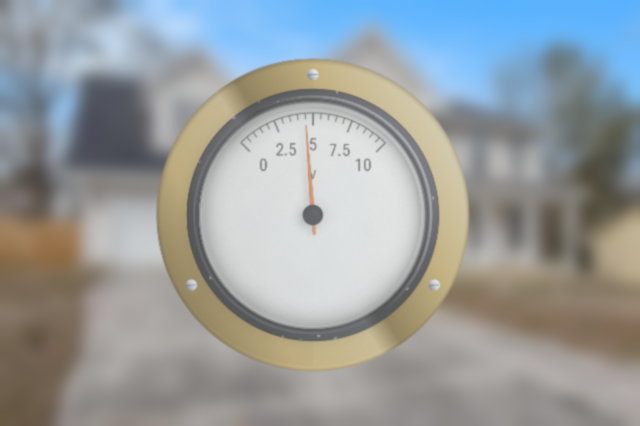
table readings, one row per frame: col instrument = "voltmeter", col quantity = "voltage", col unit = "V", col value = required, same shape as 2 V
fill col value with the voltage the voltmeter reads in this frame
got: 4.5 V
